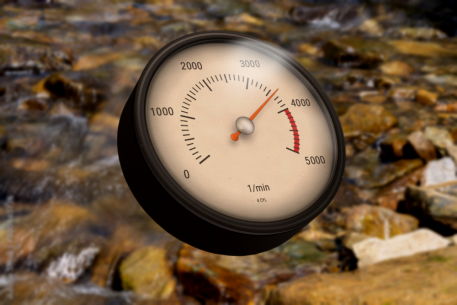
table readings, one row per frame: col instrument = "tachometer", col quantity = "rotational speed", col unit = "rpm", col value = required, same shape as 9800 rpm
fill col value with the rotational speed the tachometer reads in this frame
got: 3600 rpm
